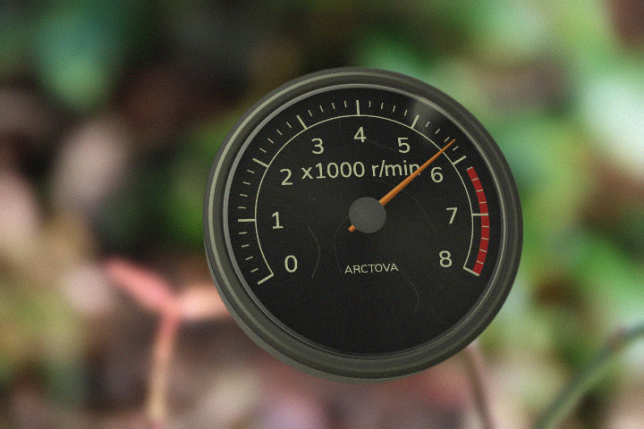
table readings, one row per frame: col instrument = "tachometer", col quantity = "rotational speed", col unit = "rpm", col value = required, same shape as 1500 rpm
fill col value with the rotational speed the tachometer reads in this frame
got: 5700 rpm
